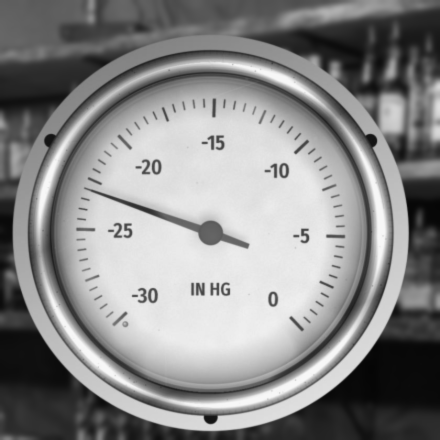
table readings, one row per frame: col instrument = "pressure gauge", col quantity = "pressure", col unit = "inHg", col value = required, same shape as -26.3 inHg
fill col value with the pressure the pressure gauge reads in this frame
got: -23 inHg
